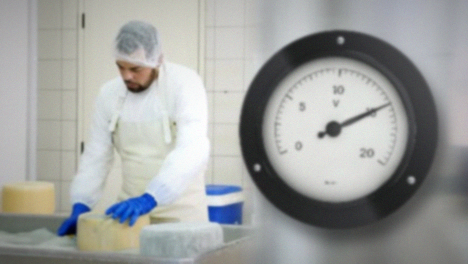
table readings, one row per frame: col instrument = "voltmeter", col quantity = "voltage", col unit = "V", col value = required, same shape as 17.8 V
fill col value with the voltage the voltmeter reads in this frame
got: 15 V
